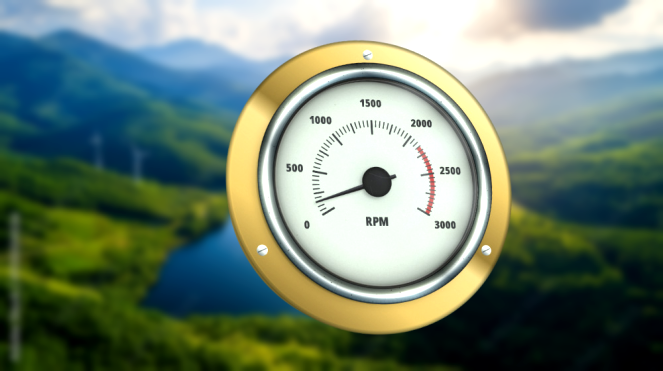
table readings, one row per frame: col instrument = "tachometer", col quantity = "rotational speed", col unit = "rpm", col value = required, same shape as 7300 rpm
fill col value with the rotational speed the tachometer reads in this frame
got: 150 rpm
